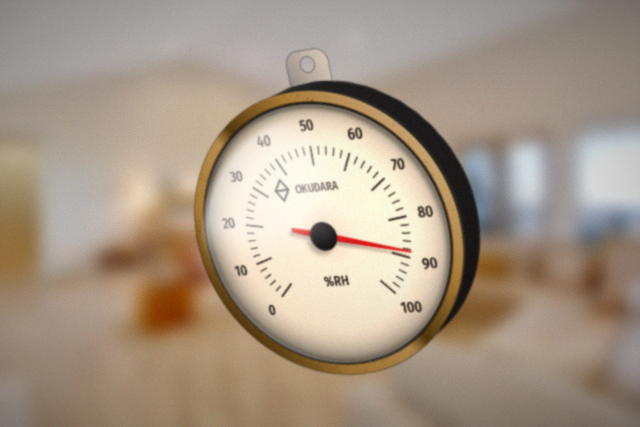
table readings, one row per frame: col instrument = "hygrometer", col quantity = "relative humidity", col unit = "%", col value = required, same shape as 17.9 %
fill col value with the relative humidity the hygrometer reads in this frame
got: 88 %
